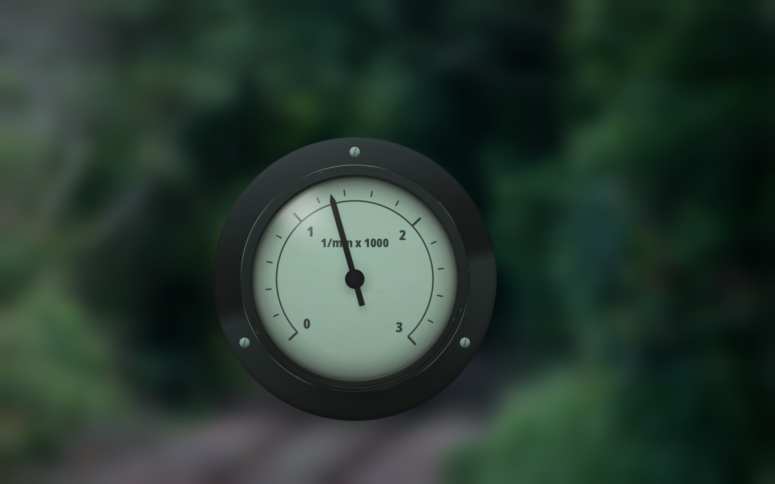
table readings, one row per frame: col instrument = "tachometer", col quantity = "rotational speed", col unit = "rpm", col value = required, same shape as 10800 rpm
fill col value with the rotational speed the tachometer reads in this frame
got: 1300 rpm
